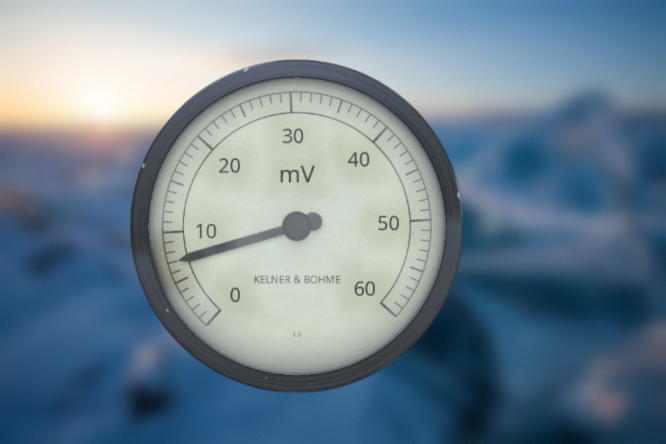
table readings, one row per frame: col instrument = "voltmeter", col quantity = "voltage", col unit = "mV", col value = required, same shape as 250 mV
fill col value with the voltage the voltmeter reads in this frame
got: 7 mV
